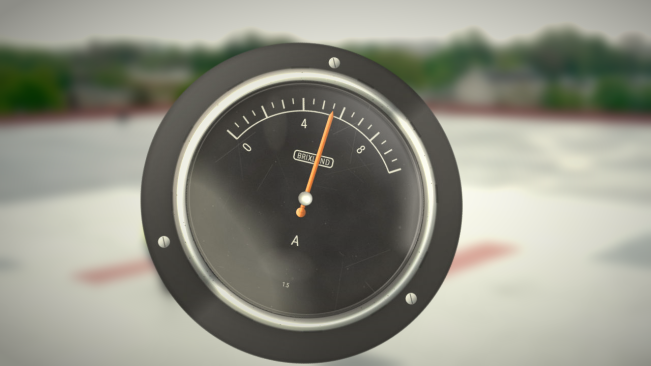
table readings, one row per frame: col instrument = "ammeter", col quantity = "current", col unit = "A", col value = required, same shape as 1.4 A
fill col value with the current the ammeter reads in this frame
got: 5.5 A
